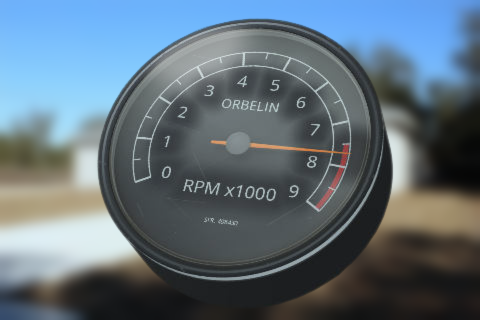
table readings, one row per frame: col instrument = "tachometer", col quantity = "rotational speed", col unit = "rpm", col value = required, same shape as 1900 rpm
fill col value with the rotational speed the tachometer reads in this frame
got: 7750 rpm
